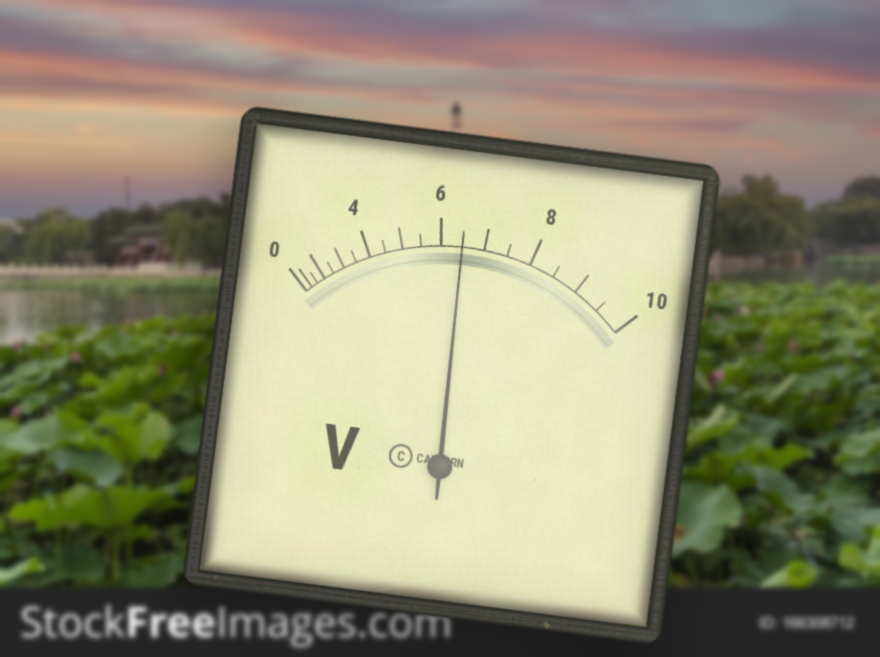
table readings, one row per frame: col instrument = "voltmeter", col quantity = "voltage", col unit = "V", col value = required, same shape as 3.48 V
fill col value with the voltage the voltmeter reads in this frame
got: 6.5 V
